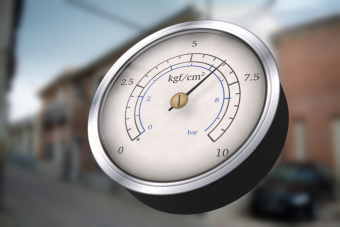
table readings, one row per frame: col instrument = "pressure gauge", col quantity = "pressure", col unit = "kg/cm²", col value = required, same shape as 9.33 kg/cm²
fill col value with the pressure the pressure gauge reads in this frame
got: 6.5 kg/cm²
